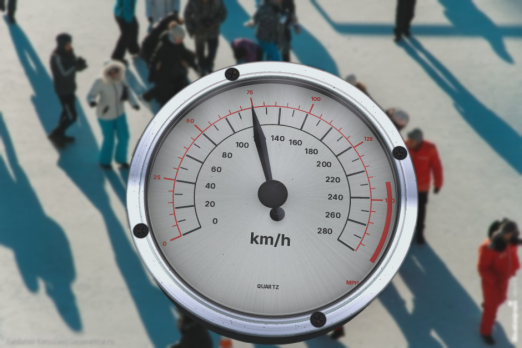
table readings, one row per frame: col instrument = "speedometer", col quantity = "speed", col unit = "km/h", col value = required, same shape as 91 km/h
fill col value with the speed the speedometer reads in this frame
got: 120 km/h
